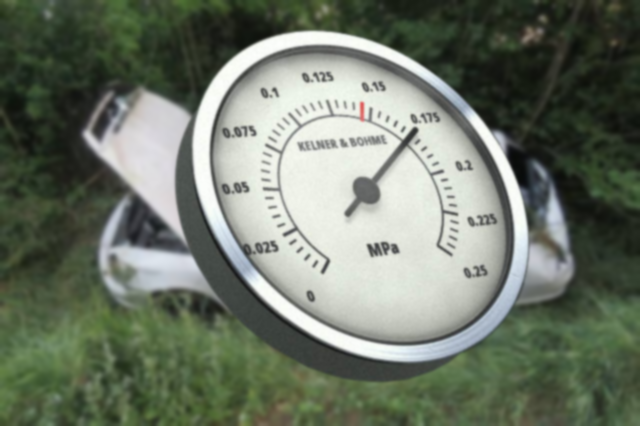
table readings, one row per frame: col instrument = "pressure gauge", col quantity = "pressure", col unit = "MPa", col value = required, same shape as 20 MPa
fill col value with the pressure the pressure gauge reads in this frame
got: 0.175 MPa
